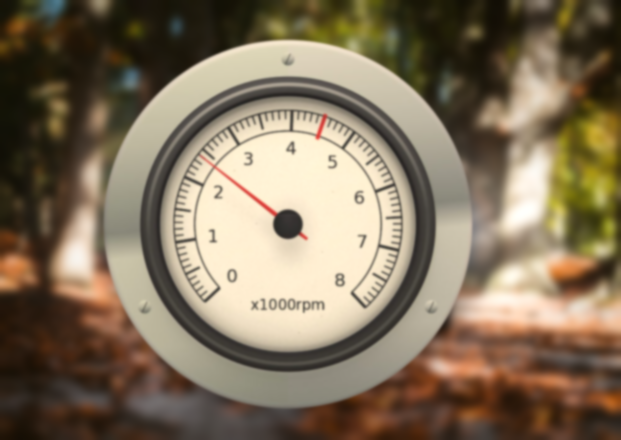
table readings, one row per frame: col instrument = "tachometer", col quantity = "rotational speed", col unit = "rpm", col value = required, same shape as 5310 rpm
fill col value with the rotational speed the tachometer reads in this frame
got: 2400 rpm
